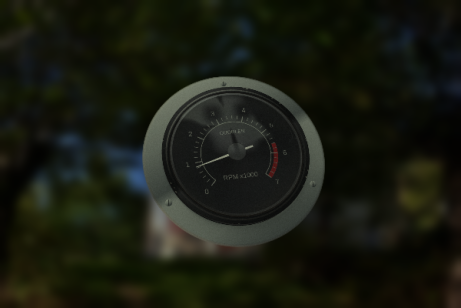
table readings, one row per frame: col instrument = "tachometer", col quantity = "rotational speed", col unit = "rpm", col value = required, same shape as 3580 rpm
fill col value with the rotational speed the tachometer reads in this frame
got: 800 rpm
